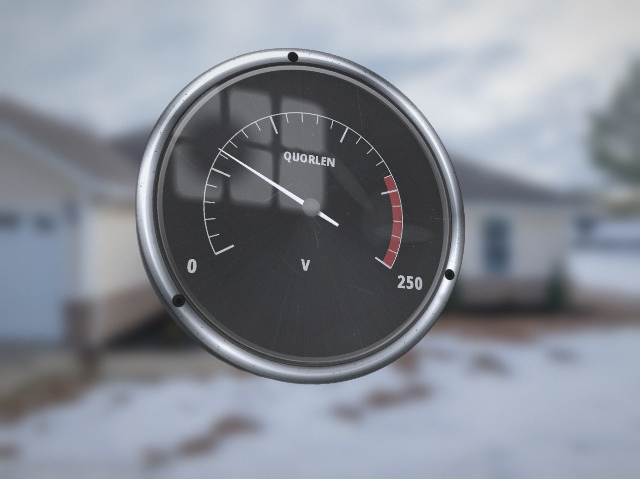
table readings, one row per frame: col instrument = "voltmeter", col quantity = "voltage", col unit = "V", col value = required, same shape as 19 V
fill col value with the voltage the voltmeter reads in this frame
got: 60 V
